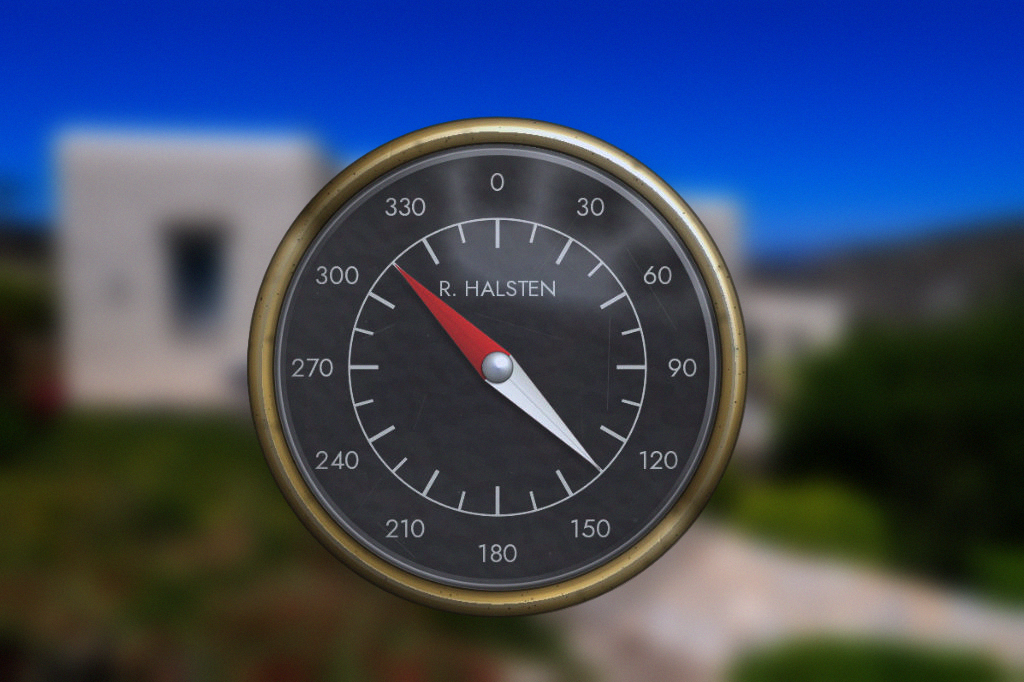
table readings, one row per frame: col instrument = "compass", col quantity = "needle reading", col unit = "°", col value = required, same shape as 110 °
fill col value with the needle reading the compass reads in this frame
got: 315 °
